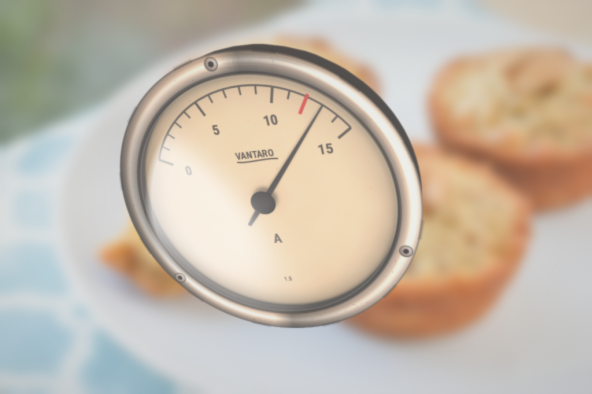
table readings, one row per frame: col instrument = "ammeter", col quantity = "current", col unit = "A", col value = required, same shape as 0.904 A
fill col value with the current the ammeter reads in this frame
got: 13 A
